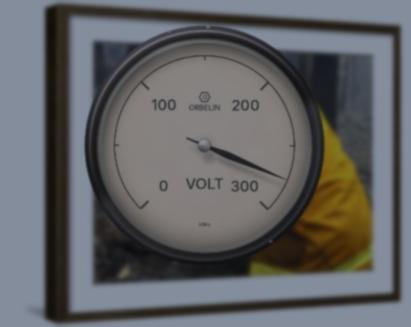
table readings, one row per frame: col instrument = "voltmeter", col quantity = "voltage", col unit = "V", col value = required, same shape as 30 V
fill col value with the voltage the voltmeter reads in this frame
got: 275 V
